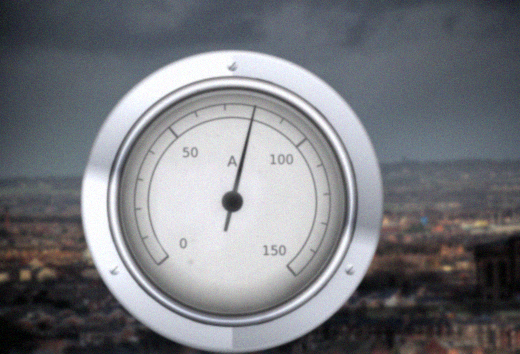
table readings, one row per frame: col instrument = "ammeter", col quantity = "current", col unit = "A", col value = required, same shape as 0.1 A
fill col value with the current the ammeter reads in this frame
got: 80 A
